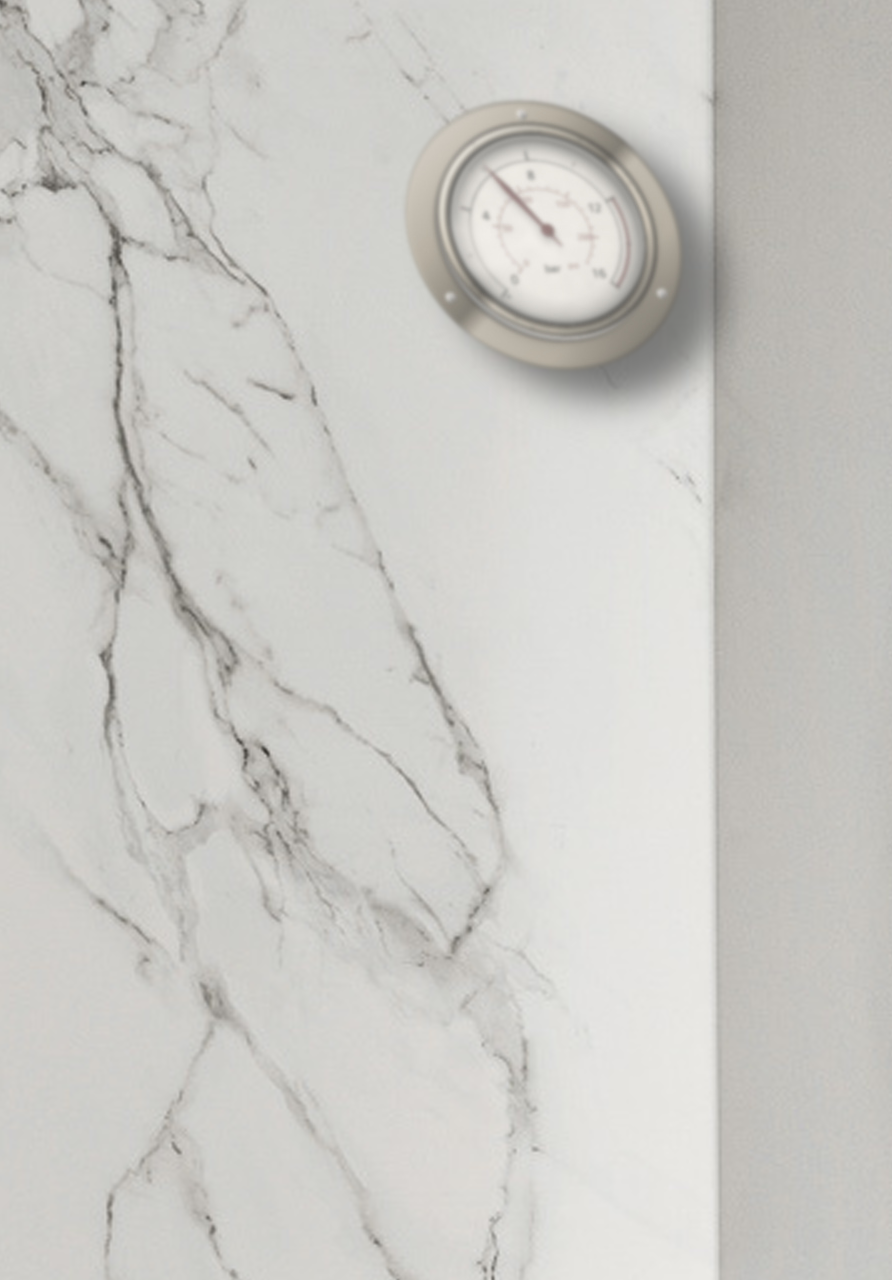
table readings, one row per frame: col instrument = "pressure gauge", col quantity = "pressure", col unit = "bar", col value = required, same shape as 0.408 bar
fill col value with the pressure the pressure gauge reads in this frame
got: 6 bar
